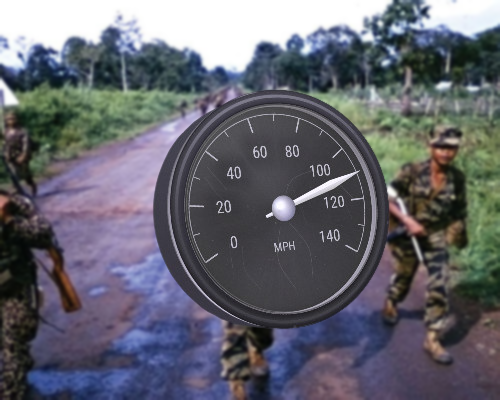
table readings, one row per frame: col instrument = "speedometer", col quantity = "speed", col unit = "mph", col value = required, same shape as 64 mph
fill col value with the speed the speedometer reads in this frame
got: 110 mph
